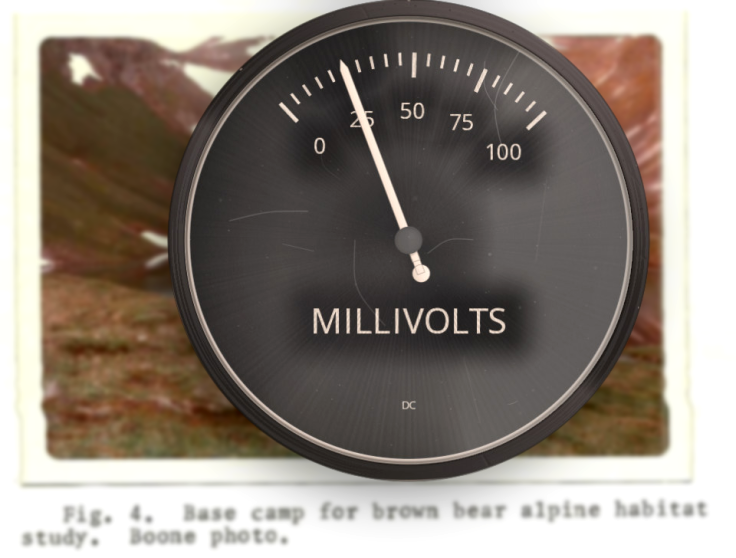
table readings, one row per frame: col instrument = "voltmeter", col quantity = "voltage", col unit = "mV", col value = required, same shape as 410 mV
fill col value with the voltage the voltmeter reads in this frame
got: 25 mV
